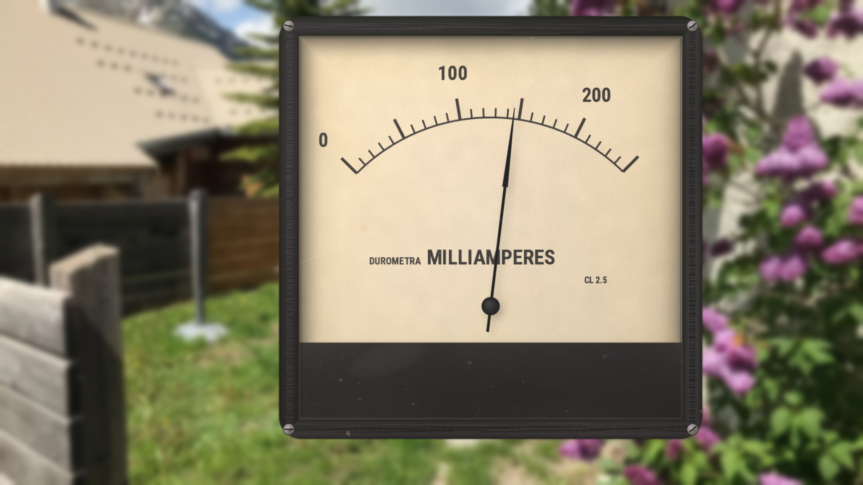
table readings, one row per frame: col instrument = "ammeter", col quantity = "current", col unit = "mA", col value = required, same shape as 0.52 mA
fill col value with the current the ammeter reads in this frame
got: 145 mA
